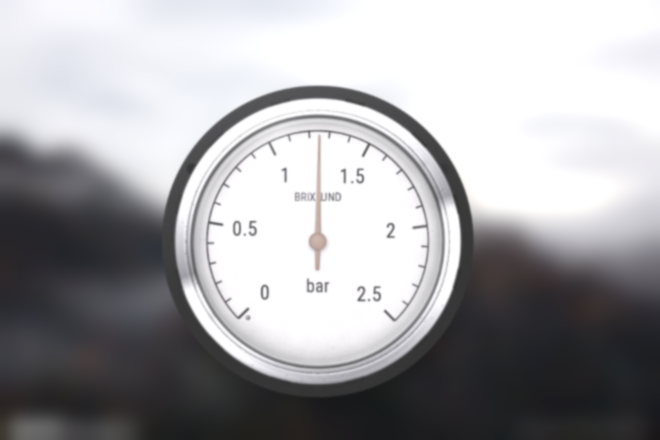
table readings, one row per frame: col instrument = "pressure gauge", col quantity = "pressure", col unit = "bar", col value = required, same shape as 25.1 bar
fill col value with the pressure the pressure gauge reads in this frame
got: 1.25 bar
